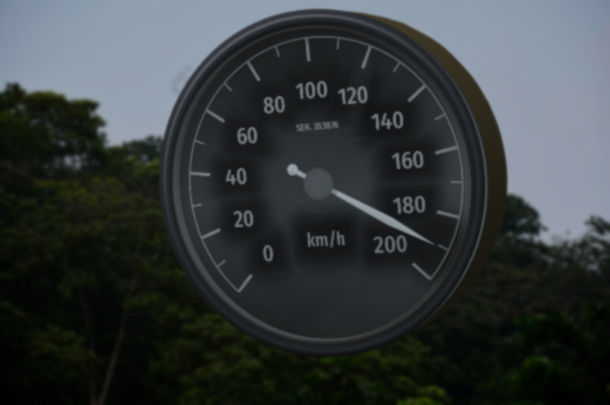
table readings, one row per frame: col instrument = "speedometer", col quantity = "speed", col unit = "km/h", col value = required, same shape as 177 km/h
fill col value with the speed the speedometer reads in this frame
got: 190 km/h
